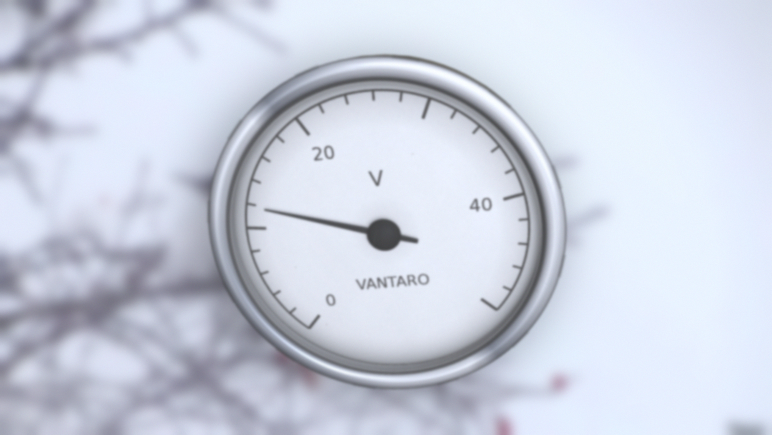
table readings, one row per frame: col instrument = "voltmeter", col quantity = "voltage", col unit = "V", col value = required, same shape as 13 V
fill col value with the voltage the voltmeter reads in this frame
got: 12 V
